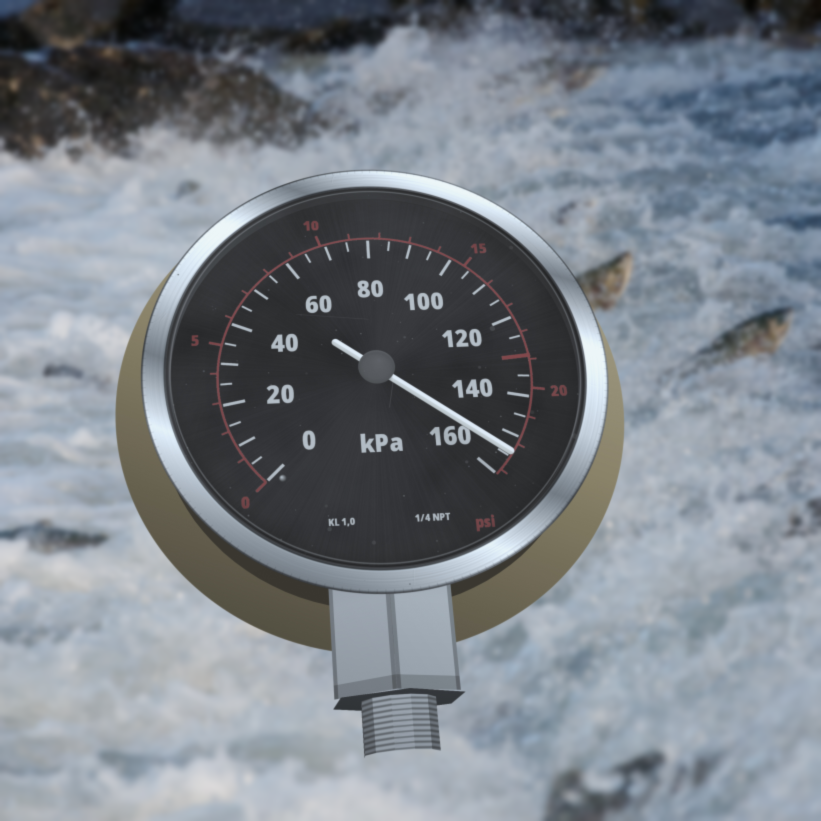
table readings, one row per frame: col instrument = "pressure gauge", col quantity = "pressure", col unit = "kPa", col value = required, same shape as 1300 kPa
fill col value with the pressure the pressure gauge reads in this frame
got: 155 kPa
